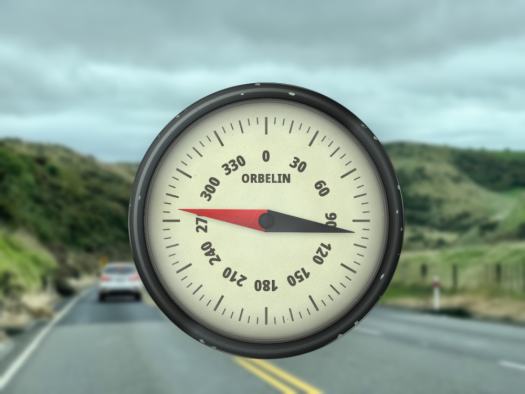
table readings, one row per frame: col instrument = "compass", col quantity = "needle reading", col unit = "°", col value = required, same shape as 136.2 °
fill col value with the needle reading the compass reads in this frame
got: 277.5 °
